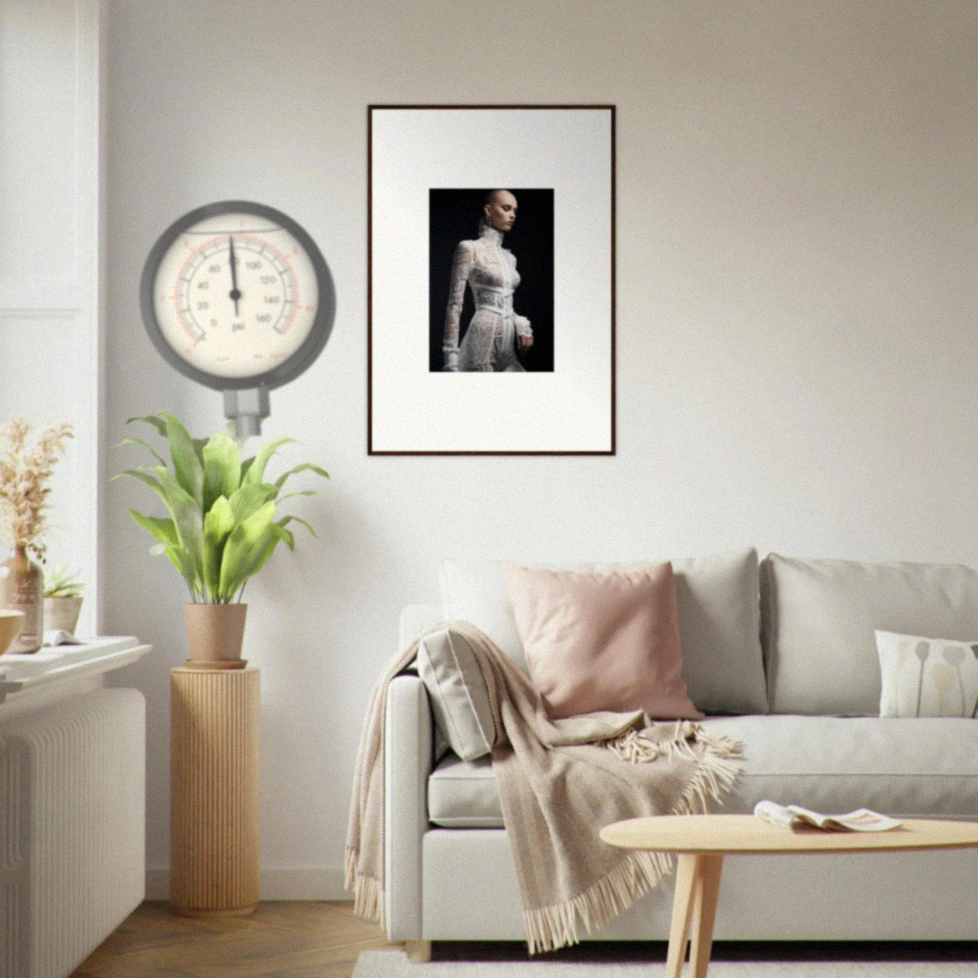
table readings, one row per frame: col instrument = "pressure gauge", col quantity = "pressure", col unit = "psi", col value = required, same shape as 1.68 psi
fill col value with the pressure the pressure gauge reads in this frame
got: 80 psi
